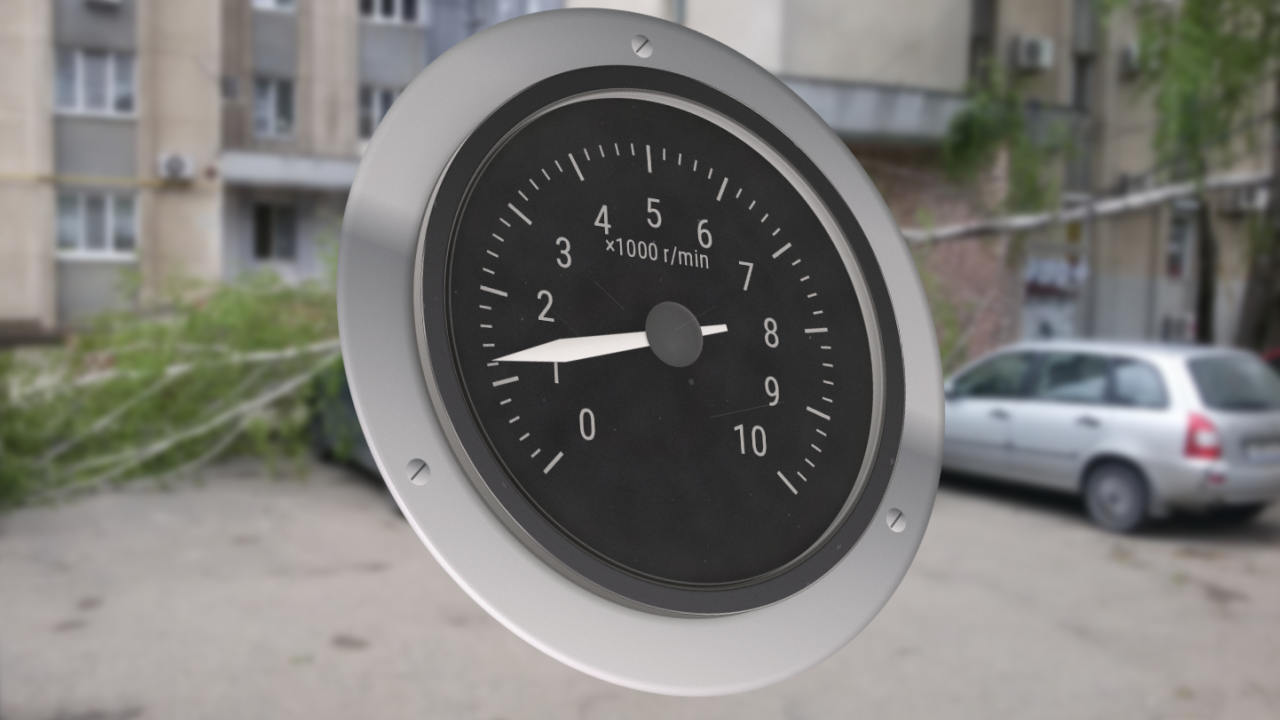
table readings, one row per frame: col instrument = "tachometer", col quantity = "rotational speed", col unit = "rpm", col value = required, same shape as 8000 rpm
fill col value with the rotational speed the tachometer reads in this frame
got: 1200 rpm
